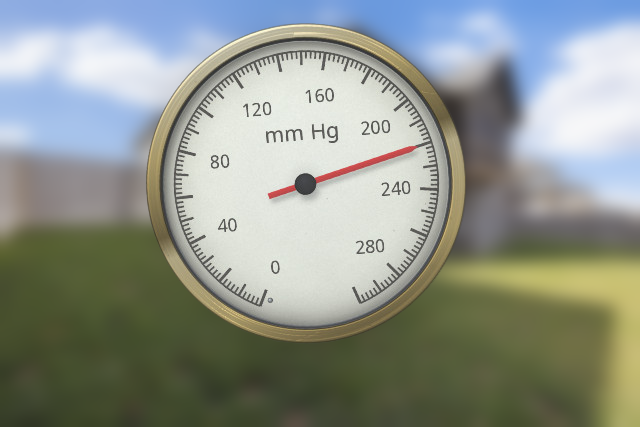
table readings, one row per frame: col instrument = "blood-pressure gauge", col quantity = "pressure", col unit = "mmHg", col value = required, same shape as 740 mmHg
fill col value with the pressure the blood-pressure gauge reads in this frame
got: 220 mmHg
